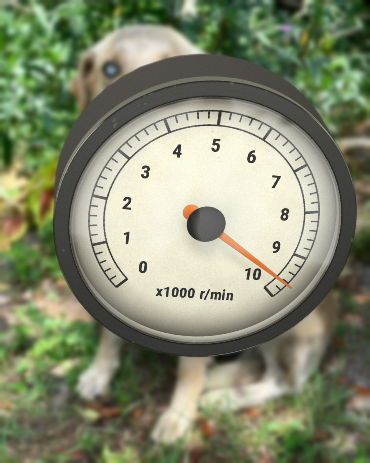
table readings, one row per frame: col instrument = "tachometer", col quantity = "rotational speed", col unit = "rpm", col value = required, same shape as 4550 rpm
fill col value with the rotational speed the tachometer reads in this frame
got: 9600 rpm
